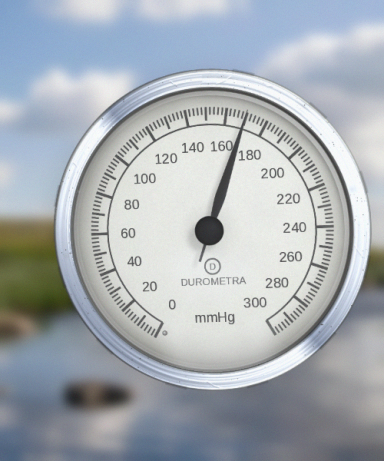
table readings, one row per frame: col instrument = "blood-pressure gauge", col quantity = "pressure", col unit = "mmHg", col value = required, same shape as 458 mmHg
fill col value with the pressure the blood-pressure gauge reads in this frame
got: 170 mmHg
